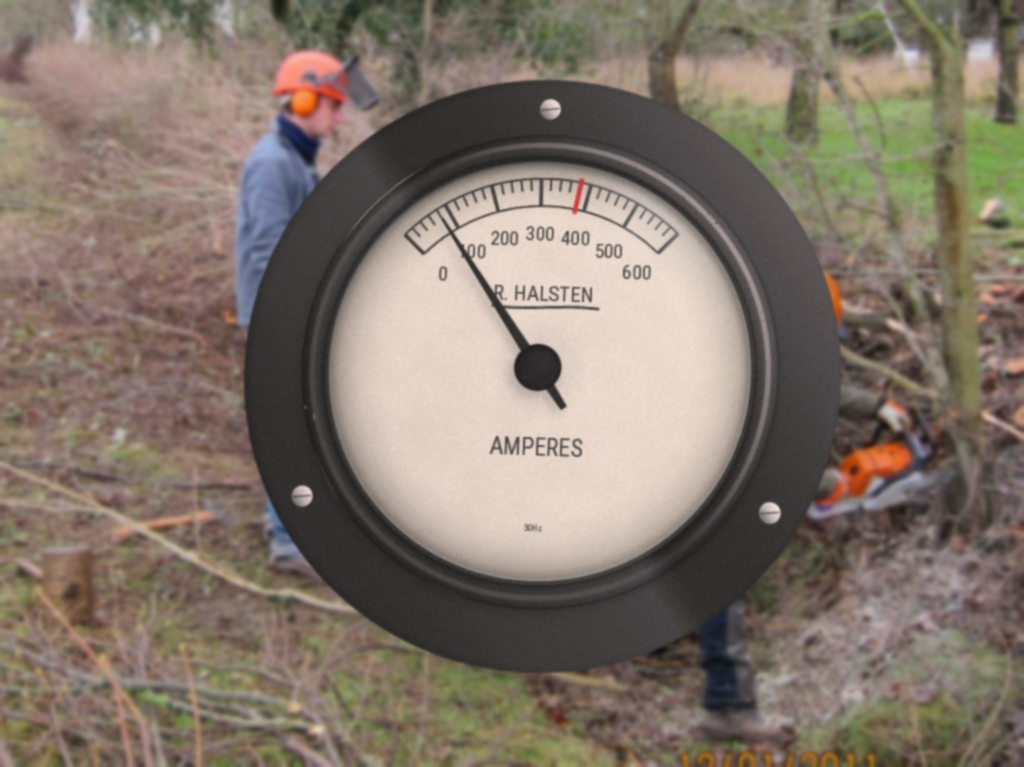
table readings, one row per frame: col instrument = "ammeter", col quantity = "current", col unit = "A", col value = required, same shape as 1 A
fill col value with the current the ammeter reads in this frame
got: 80 A
